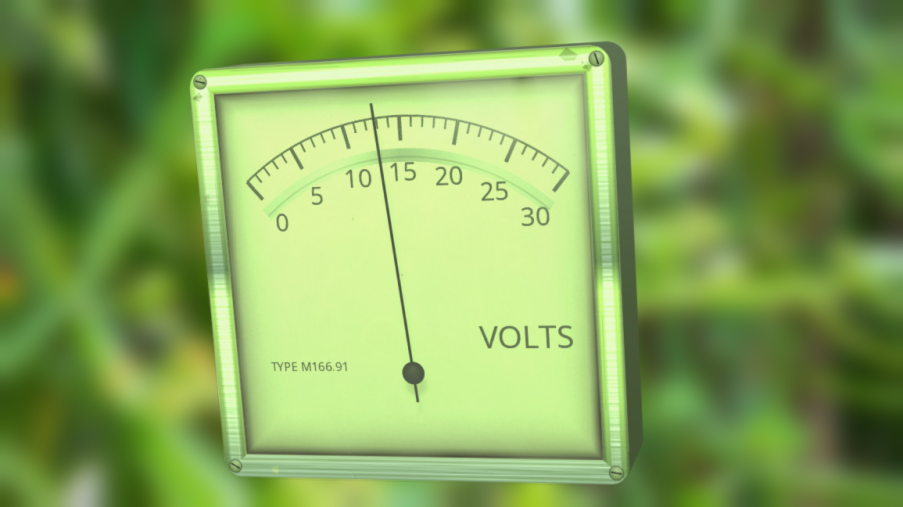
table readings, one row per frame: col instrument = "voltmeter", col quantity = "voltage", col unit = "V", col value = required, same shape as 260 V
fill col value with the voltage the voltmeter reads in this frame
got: 13 V
